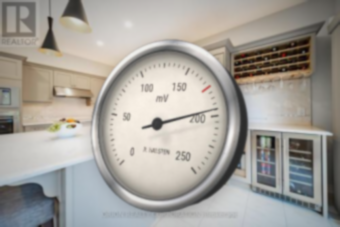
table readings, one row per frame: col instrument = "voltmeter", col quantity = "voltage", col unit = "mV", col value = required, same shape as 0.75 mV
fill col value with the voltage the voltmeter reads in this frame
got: 195 mV
